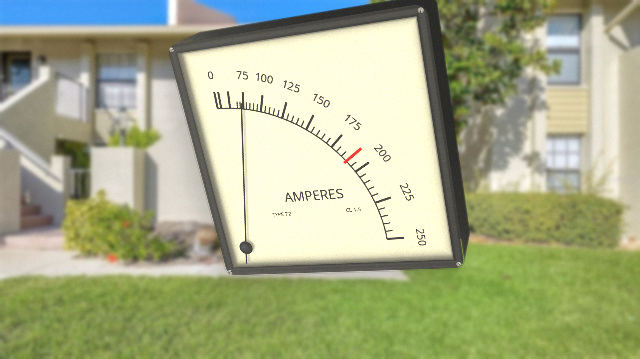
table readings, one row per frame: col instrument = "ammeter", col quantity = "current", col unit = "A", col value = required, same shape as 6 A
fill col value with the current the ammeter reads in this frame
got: 75 A
